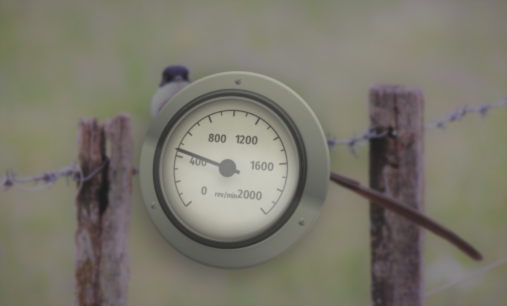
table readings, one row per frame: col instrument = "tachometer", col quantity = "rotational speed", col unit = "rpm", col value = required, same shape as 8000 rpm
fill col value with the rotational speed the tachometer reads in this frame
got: 450 rpm
